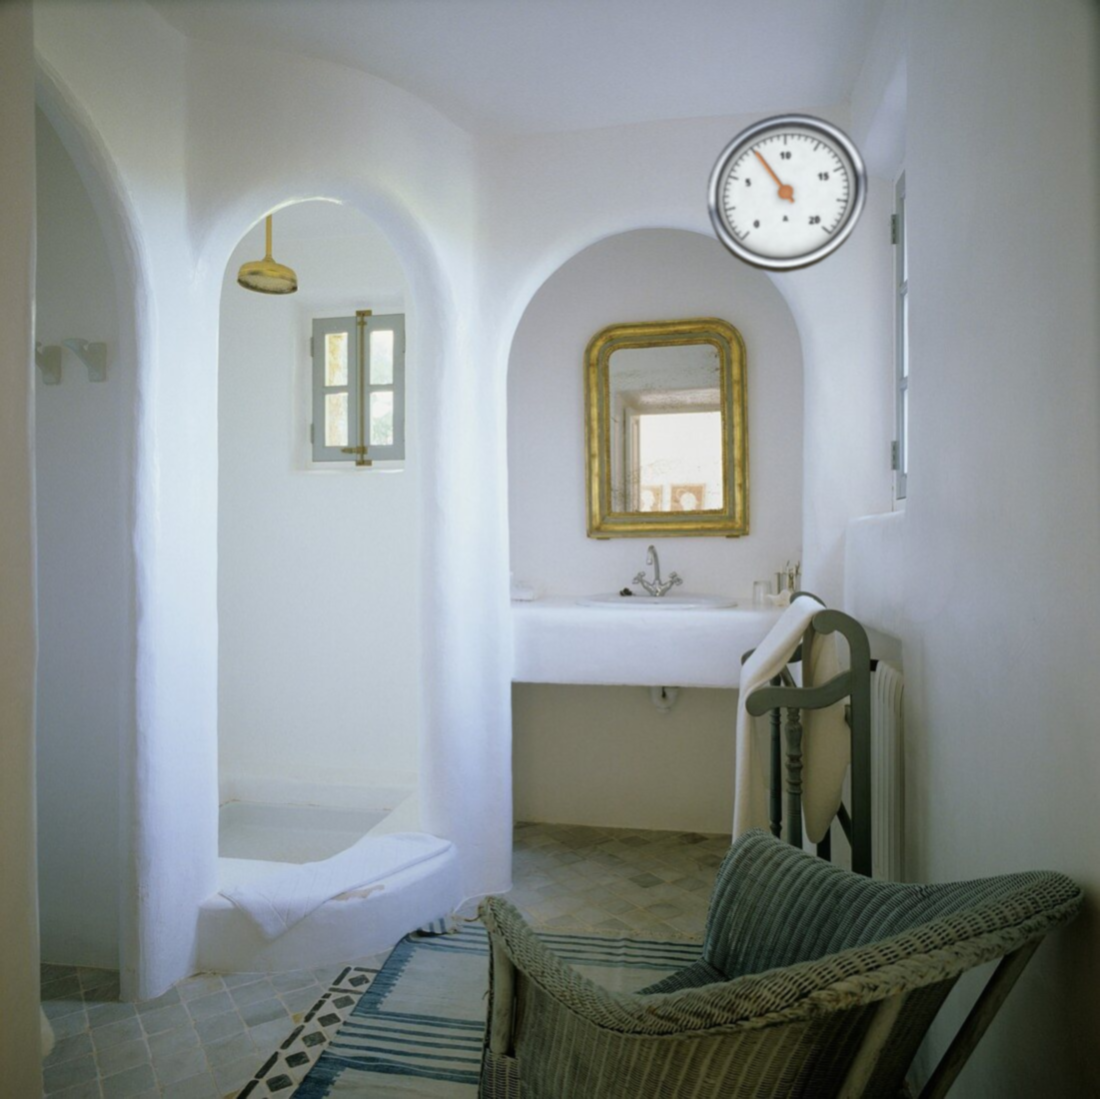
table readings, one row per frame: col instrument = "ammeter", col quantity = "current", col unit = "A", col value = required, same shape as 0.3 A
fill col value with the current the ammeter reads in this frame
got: 7.5 A
